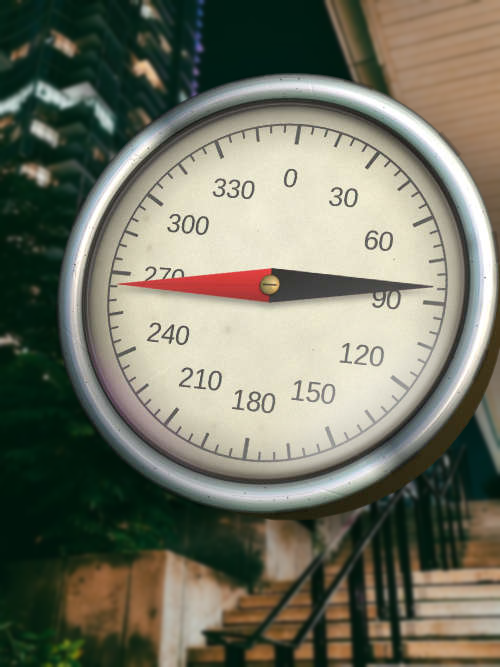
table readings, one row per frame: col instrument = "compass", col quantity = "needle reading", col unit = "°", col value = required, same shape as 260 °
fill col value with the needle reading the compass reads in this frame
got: 265 °
